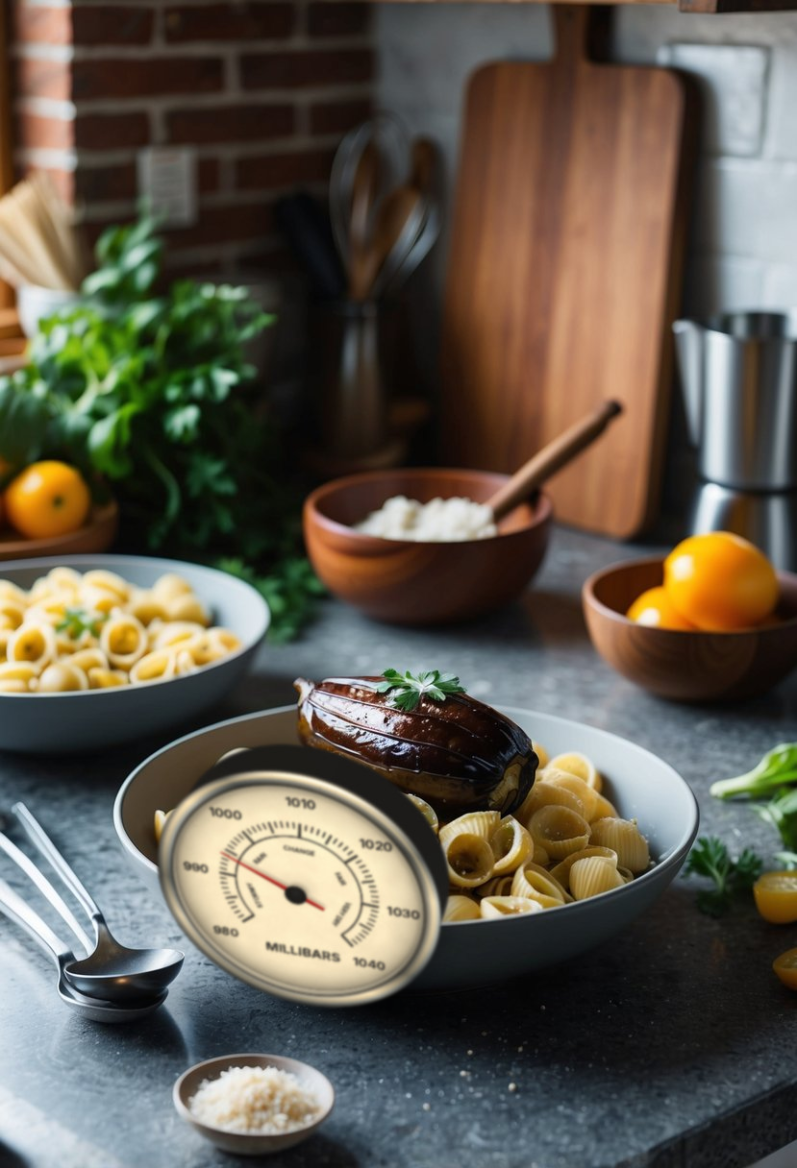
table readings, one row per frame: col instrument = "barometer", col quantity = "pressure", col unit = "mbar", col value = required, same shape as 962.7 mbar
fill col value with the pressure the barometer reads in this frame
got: 995 mbar
